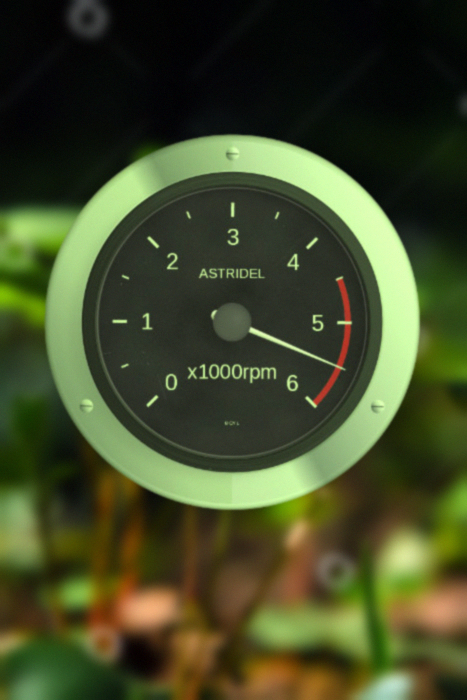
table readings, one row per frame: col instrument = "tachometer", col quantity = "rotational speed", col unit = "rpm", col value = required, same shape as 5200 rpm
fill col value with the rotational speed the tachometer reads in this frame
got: 5500 rpm
